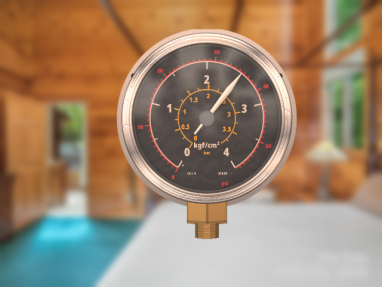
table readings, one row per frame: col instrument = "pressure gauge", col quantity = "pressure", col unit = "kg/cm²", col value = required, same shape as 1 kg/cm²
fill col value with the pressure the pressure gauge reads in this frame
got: 2.5 kg/cm²
